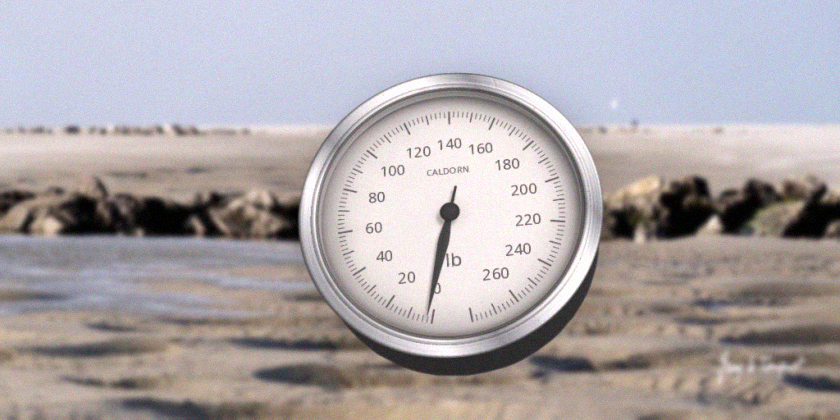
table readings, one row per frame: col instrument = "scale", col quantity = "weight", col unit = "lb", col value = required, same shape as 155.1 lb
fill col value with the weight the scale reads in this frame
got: 2 lb
